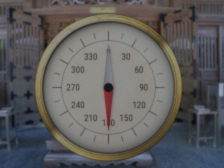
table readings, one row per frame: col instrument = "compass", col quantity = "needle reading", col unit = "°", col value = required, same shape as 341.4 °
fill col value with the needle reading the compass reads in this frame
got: 180 °
